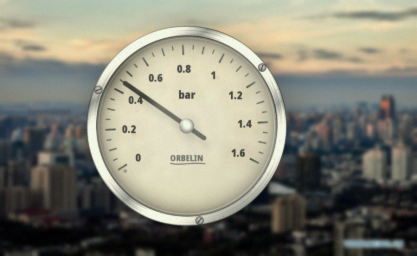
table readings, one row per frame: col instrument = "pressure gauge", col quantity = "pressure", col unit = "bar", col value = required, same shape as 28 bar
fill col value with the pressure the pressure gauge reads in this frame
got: 0.45 bar
